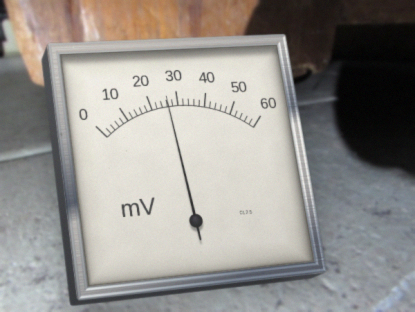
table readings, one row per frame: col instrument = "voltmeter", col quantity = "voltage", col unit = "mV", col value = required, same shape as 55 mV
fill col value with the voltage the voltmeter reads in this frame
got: 26 mV
